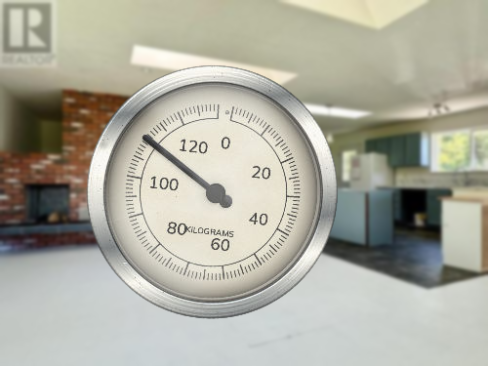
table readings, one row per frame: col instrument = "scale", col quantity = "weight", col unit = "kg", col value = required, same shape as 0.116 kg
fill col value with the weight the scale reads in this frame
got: 110 kg
